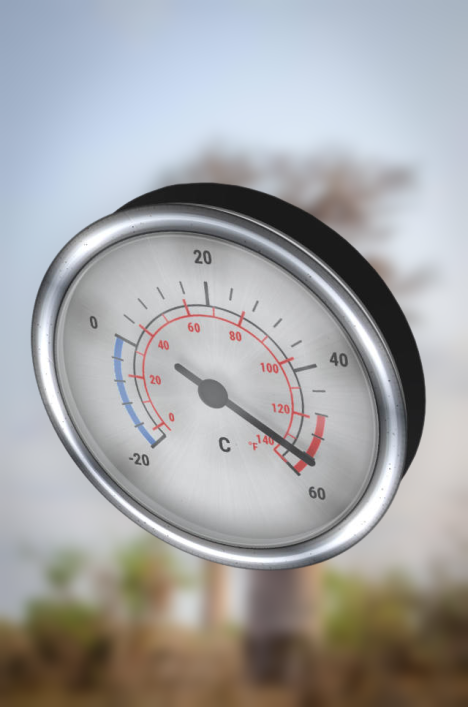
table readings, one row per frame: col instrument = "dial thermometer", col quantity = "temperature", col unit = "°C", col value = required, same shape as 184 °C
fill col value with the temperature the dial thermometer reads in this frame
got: 56 °C
